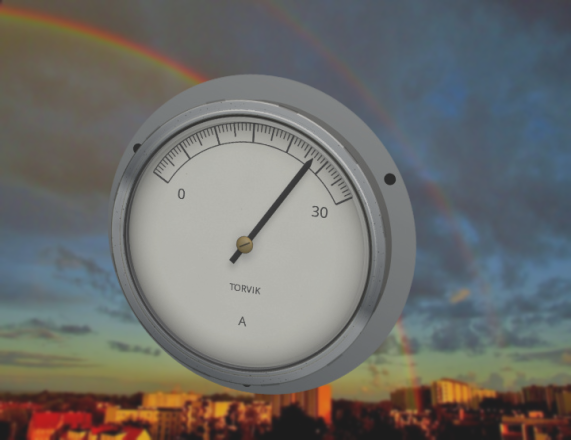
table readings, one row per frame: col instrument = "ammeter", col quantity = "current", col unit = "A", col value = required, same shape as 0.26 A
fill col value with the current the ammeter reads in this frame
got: 23.5 A
